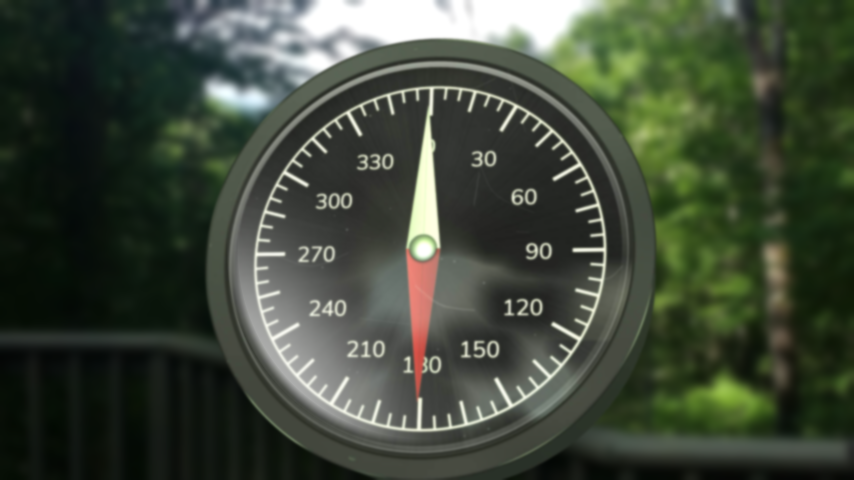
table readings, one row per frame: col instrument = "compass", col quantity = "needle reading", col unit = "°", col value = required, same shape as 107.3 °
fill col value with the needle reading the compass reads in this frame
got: 180 °
